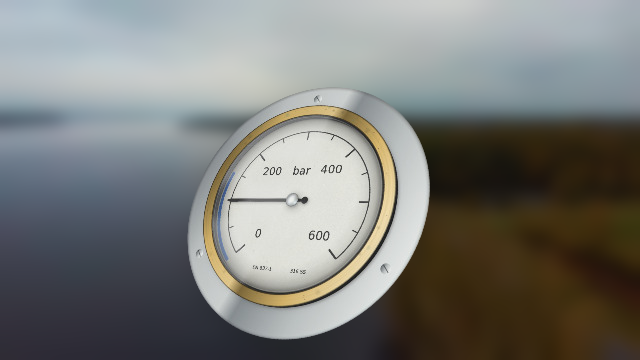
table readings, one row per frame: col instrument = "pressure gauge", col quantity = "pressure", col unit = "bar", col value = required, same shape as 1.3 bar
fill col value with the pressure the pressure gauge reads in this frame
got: 100 bar
